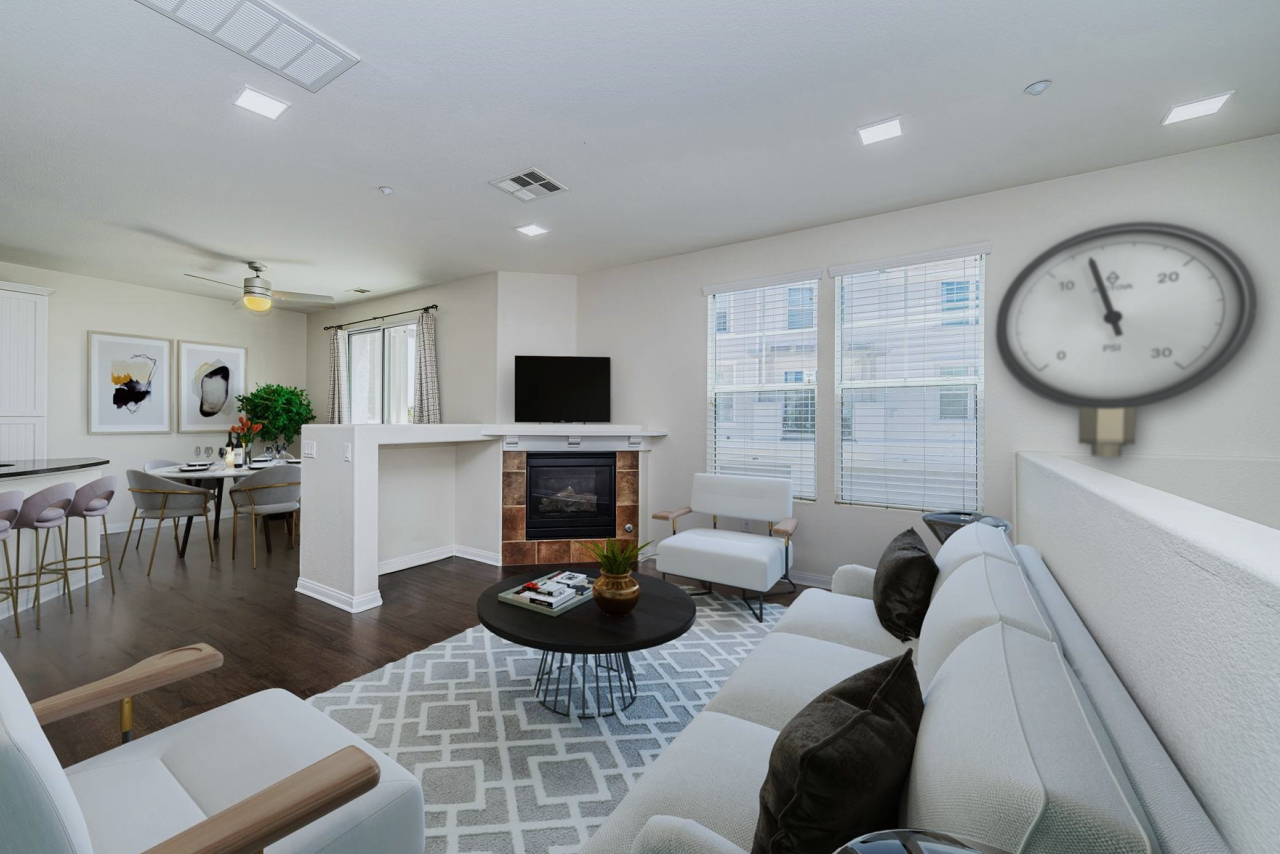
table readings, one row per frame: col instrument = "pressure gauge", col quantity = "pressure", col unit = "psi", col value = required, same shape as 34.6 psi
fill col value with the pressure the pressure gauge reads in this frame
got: 13 psi
